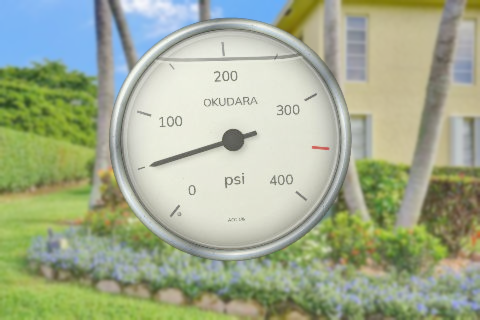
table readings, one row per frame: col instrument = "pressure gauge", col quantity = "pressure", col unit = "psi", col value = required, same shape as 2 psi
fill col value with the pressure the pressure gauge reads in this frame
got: 50 psi
